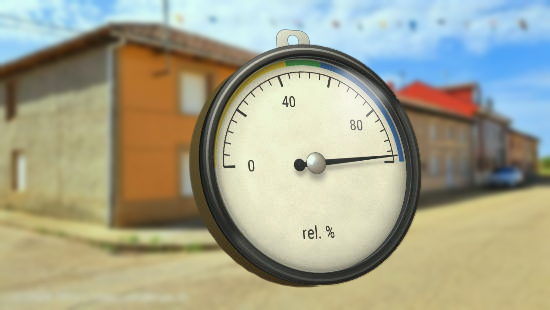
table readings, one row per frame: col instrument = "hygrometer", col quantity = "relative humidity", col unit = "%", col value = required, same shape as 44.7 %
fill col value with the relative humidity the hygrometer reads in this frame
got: 98 %
